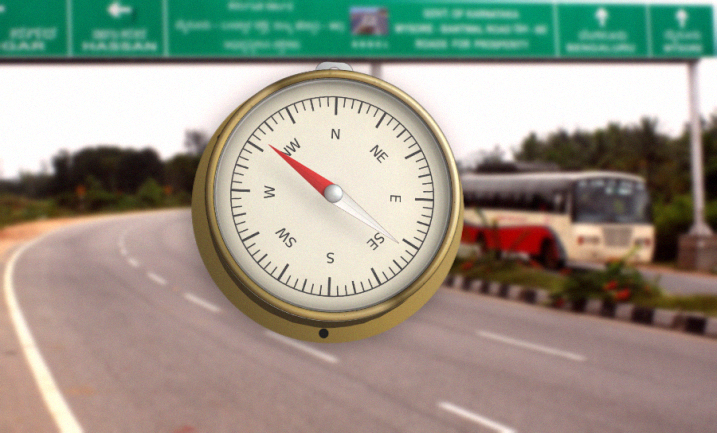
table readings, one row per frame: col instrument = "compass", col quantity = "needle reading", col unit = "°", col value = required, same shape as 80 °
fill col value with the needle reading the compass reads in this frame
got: 305 °
